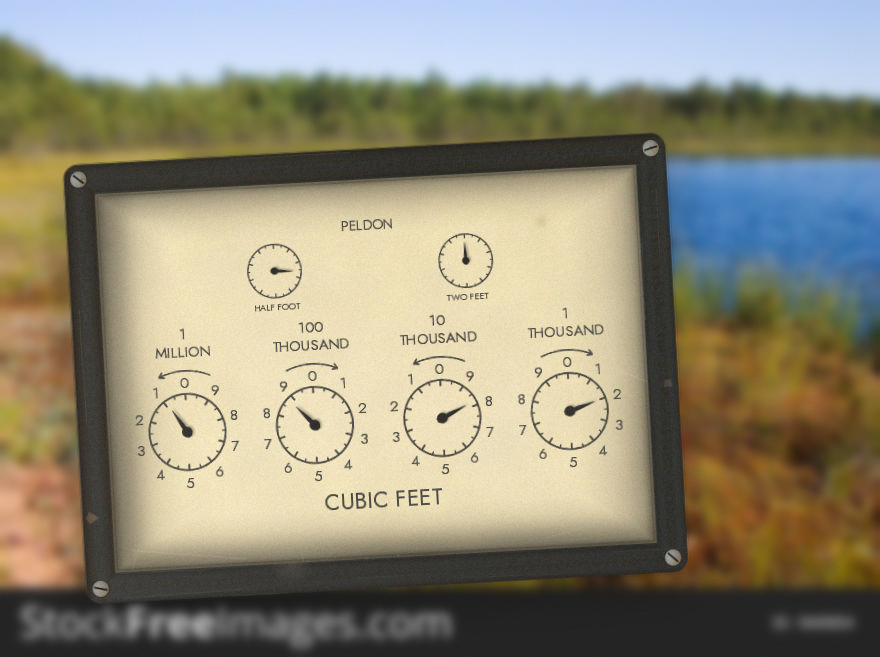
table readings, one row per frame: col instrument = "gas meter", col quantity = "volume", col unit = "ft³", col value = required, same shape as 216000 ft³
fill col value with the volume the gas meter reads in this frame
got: 88200 ft³
